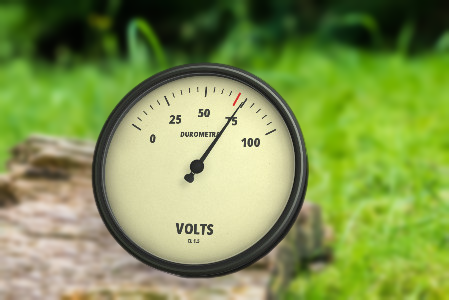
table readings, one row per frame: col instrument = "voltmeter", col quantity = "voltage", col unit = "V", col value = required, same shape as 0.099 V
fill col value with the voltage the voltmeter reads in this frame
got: 75 V
